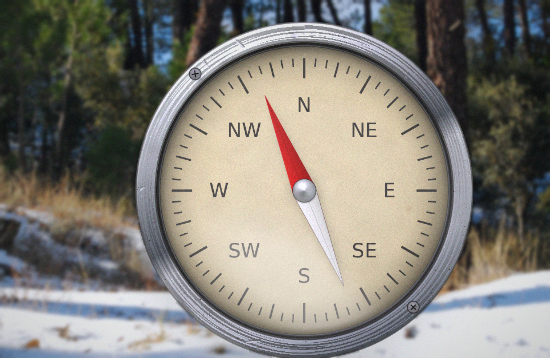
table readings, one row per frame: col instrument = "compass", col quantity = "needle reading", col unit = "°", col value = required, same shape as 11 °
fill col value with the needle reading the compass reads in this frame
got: 337.5 °
